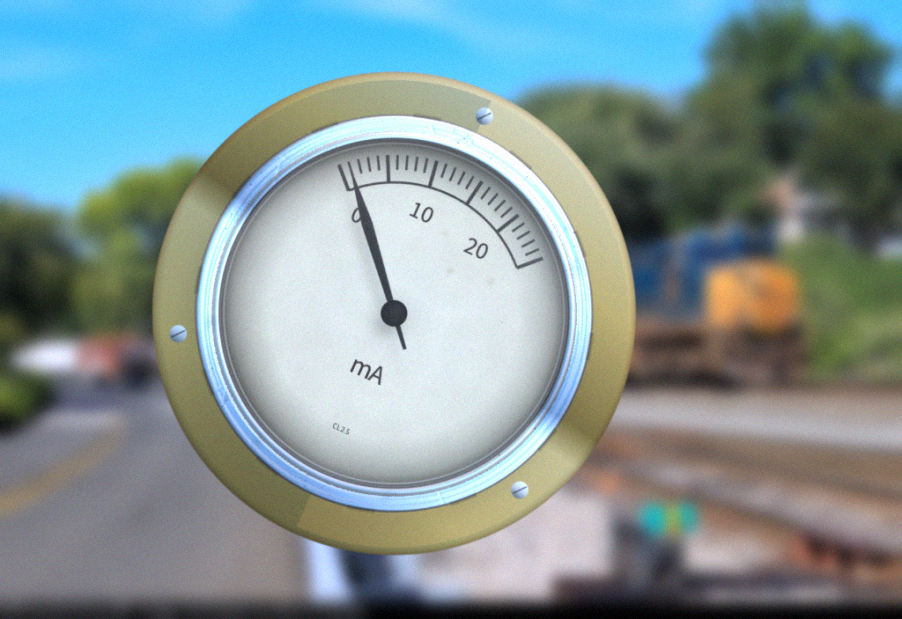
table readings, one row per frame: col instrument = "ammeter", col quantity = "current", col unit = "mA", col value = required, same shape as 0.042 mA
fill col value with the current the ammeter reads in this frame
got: 1 mA
